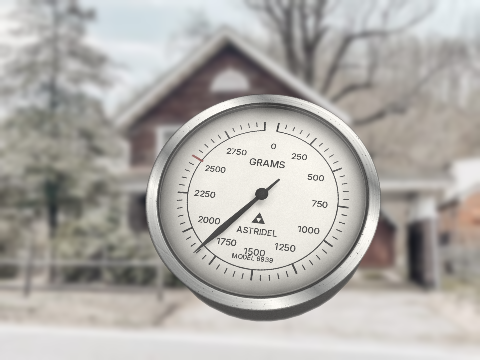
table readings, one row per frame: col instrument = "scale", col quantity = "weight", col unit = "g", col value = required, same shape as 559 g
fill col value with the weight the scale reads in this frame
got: 1850 g
